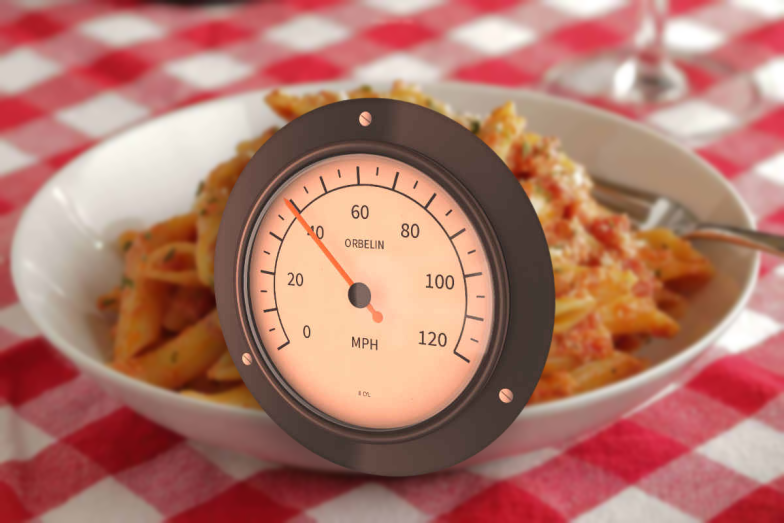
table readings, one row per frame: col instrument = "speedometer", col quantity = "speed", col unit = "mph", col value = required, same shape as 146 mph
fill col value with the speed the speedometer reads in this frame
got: 40 mph
